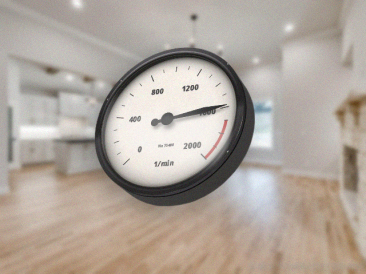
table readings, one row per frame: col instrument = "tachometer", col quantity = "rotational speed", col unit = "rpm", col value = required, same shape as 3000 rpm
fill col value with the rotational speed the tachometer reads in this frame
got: 1600 rpm
